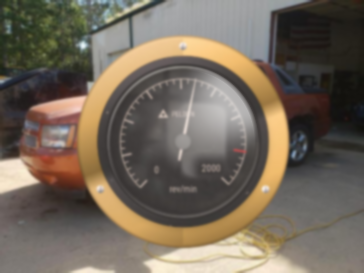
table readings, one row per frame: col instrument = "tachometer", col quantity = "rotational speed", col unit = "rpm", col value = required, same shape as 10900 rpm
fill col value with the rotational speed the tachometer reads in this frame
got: 1100 rpm
